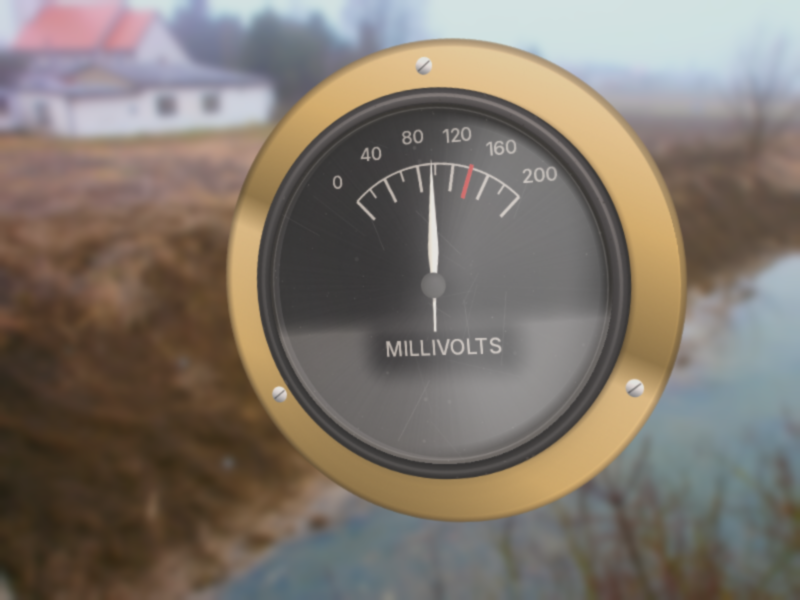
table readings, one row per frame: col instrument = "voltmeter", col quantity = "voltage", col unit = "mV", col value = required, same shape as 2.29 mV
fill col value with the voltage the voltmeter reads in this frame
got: 100 mV
